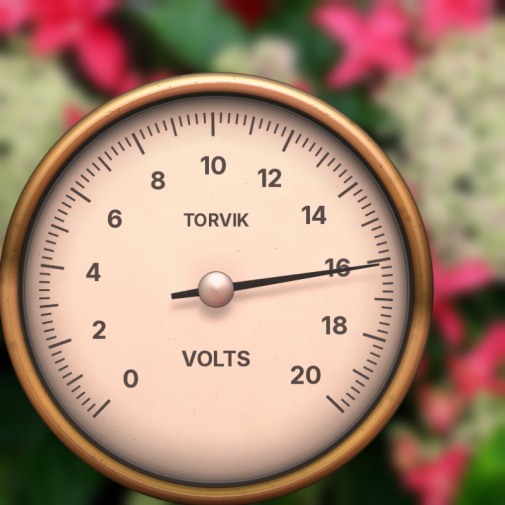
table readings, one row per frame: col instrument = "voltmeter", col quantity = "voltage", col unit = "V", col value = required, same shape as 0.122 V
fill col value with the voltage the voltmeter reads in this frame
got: 16.1 V
